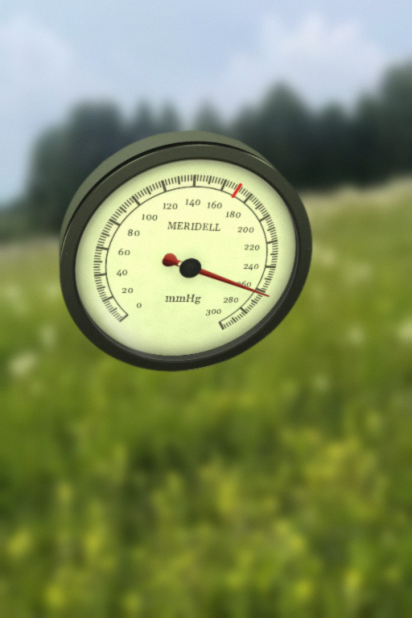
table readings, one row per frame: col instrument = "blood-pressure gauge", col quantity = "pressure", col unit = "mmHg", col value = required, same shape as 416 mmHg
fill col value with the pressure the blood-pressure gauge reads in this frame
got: 260 mmHg
